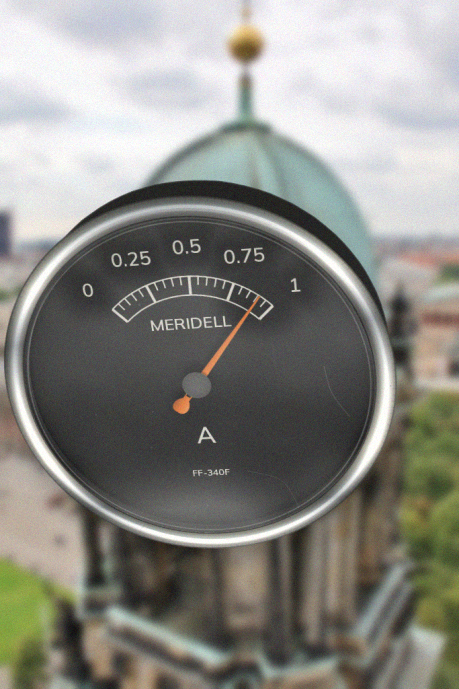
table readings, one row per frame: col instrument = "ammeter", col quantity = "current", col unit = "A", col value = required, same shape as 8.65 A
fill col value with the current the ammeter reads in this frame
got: 0.9 A
